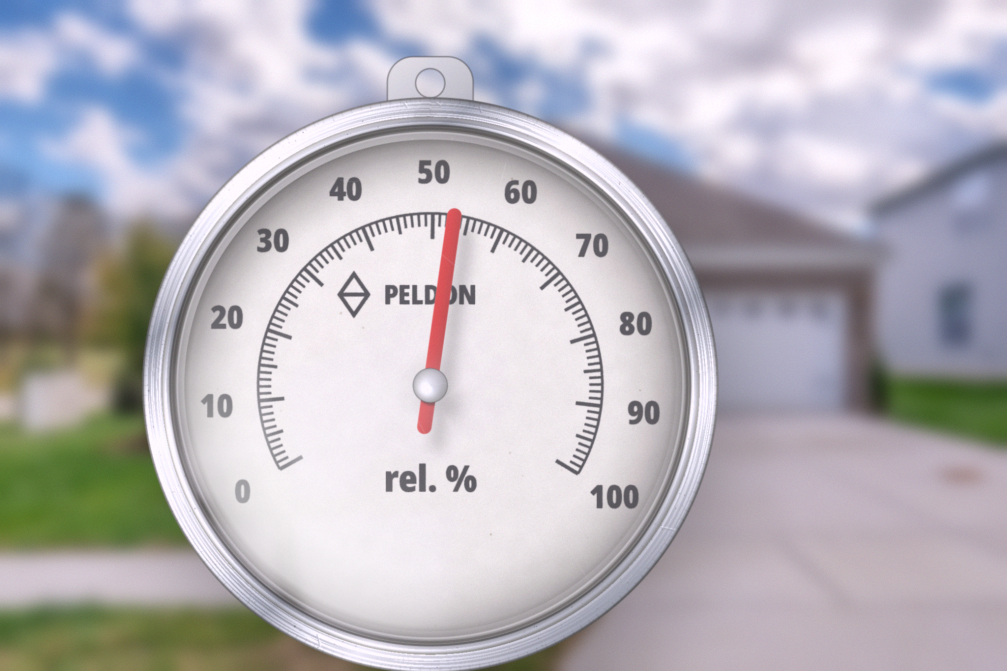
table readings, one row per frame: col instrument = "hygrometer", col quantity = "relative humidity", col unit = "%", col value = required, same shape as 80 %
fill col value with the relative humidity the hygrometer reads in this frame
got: 53 %
